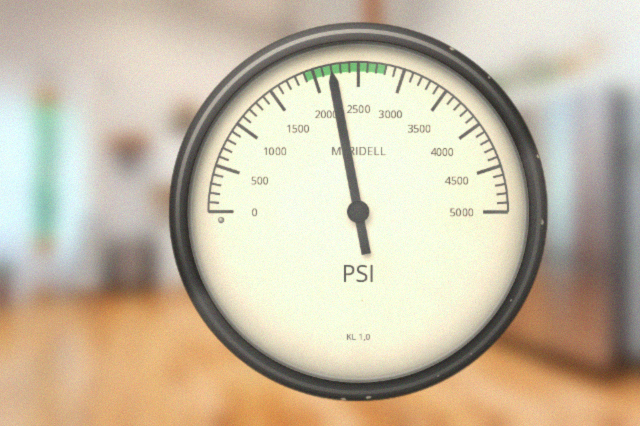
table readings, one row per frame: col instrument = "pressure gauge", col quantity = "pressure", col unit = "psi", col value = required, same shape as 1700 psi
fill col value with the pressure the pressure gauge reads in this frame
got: 2200 psi
